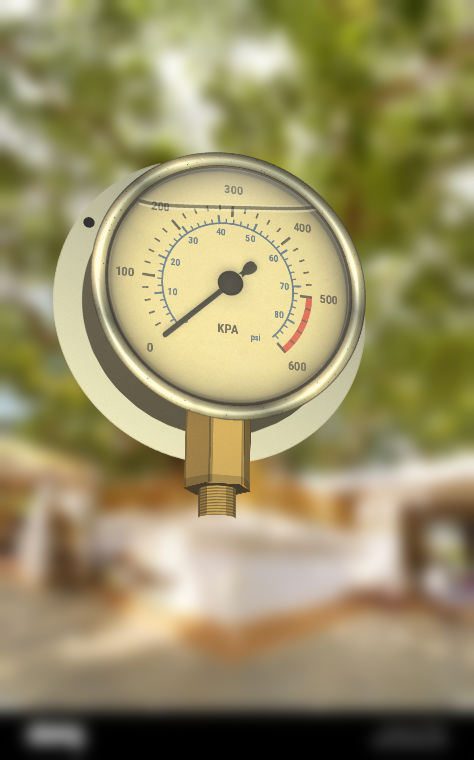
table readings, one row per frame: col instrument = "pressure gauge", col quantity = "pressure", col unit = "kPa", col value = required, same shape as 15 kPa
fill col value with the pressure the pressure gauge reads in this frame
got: 0 kPa
